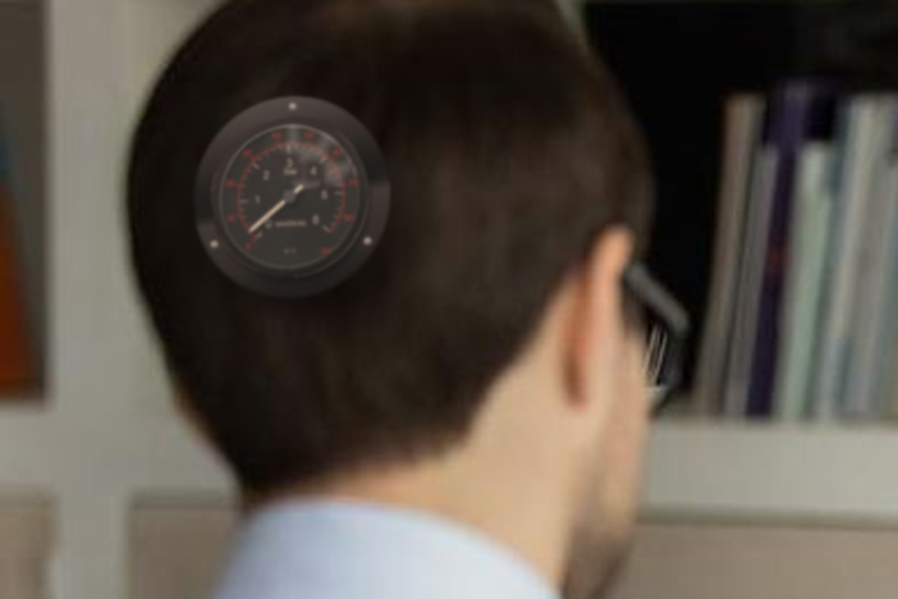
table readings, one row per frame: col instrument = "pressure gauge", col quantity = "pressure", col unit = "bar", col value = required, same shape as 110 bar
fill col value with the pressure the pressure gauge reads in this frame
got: 0.2 bar
